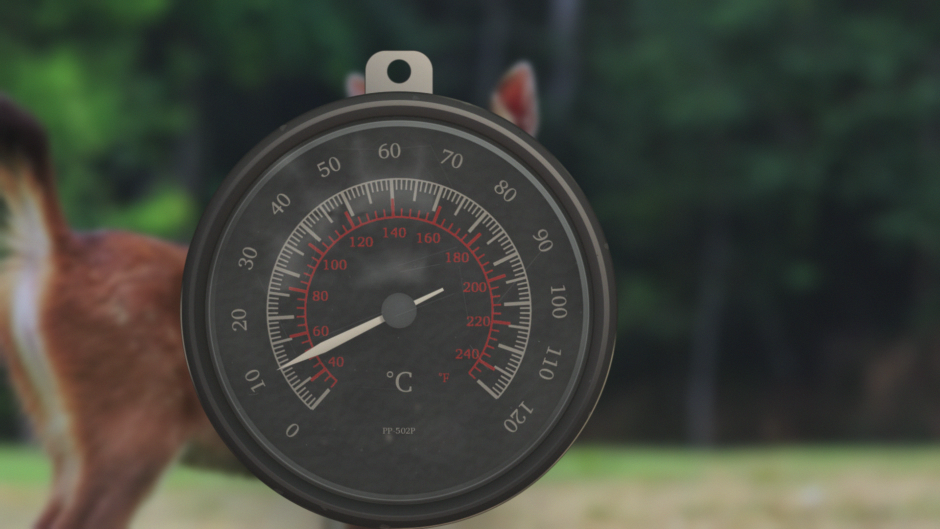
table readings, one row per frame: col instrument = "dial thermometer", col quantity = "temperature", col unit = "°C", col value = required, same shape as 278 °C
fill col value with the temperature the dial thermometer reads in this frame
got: 10 °C
